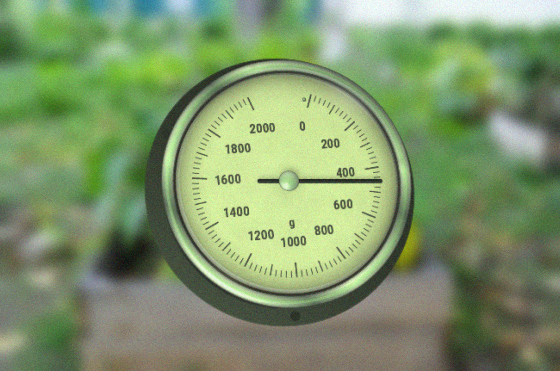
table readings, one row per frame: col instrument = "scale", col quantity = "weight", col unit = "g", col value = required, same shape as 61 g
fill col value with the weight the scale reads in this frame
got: 460 g
